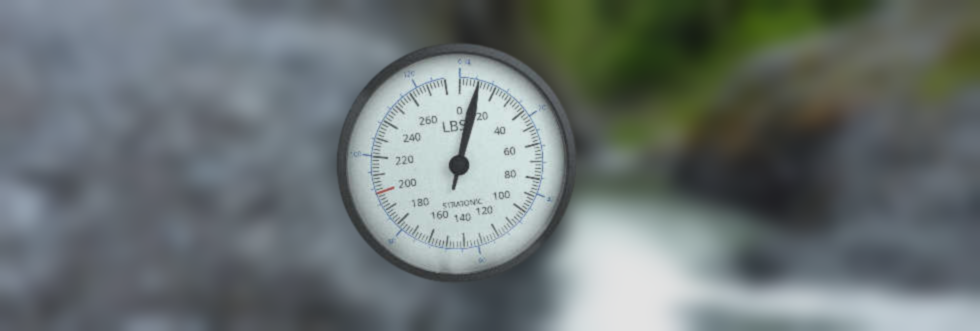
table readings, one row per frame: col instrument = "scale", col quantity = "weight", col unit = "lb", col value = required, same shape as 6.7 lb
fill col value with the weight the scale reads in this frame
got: 10 lb
